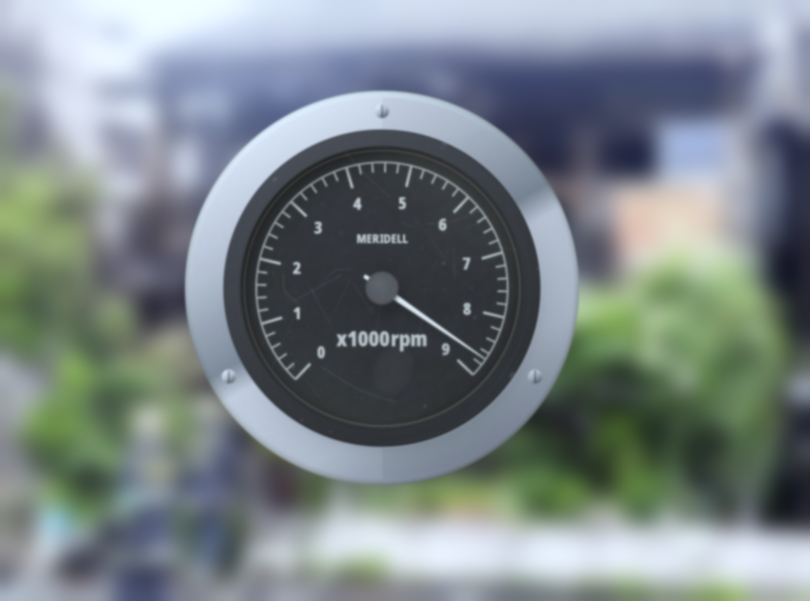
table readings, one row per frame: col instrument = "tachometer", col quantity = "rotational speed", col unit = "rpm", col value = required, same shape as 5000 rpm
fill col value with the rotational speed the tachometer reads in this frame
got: 8700 rpm
